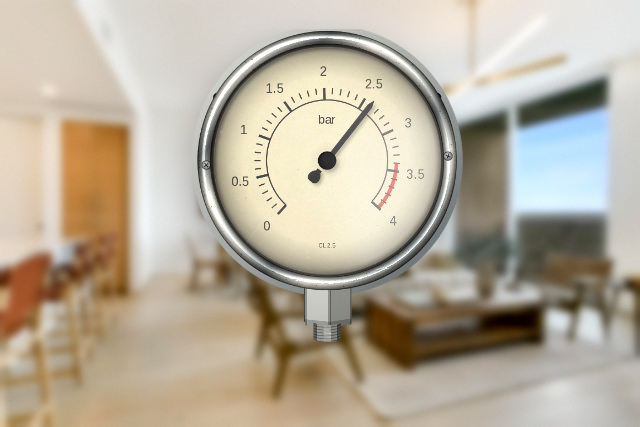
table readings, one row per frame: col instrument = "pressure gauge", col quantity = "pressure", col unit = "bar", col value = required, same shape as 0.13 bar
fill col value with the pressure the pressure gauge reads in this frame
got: 2.6 bar
